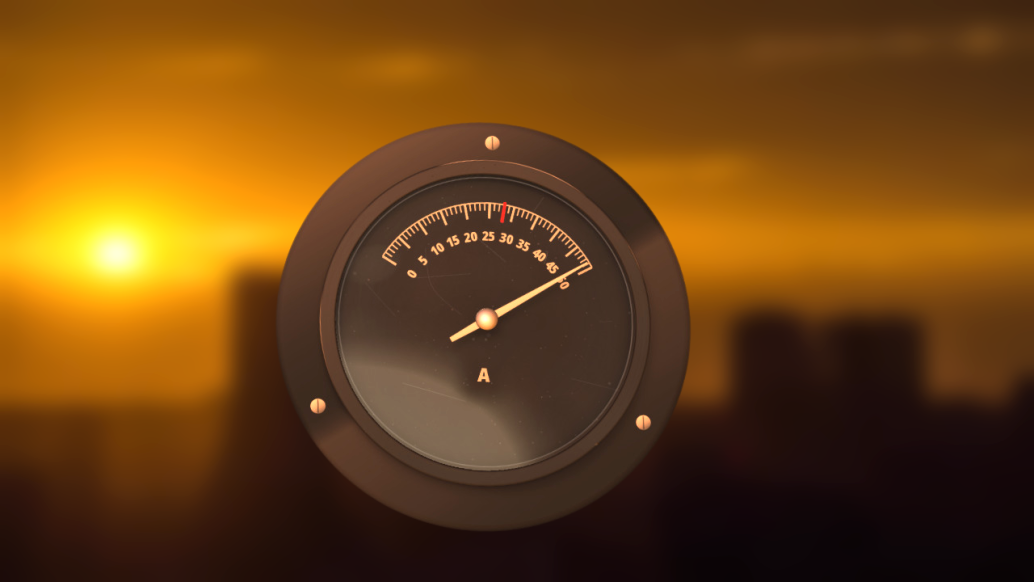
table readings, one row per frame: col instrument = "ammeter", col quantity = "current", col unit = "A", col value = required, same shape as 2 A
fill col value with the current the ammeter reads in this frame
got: 49 A
